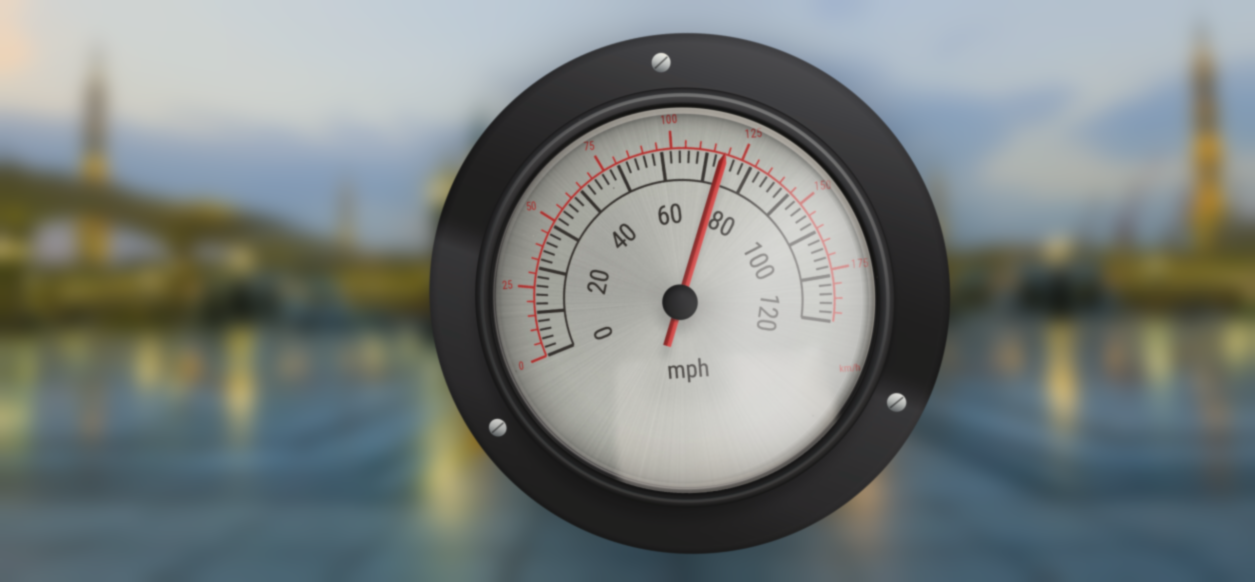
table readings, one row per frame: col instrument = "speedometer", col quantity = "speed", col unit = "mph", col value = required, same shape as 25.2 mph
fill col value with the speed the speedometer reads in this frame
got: 74 mph
